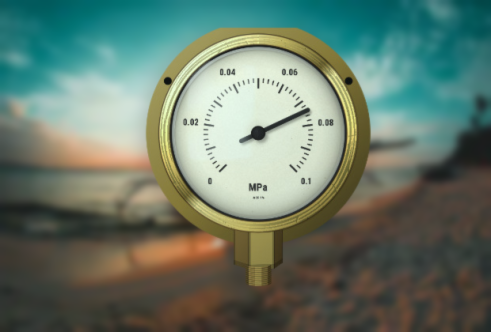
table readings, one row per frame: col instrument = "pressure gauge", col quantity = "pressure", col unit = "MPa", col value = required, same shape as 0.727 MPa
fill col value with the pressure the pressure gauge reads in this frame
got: 0.074 MPa
